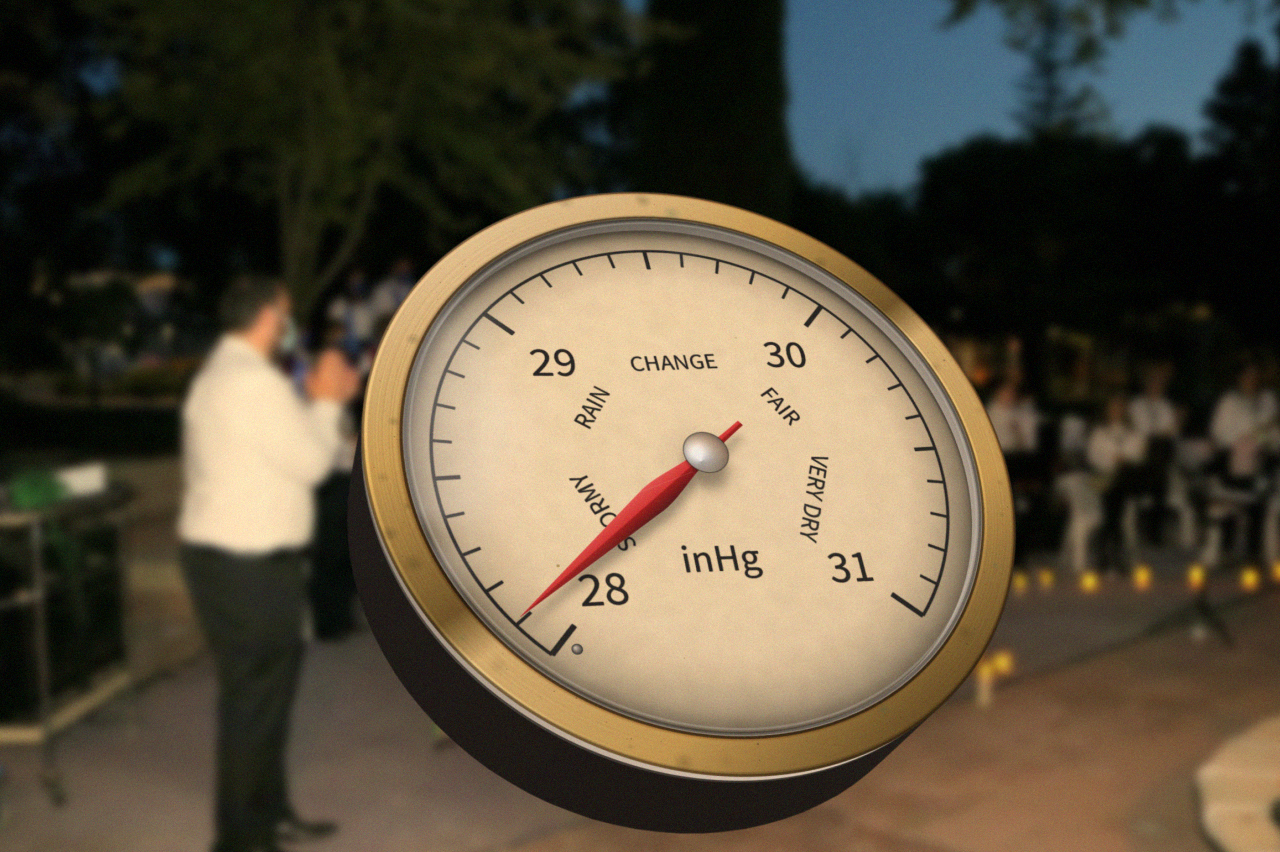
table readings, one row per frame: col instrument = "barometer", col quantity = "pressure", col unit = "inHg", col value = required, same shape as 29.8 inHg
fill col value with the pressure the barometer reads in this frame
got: 28.1 inHg
